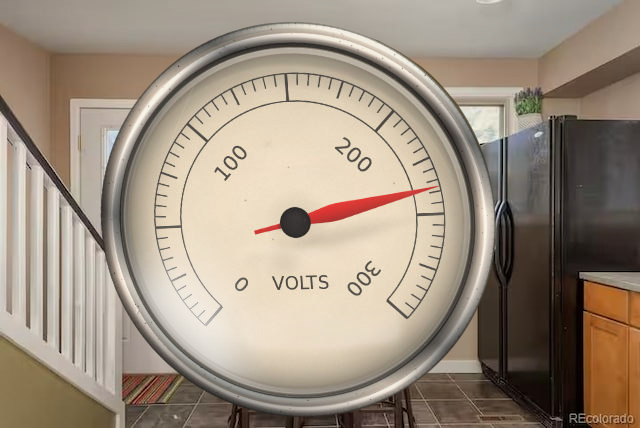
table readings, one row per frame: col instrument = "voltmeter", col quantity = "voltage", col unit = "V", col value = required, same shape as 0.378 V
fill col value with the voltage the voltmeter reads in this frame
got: 237.5 V
